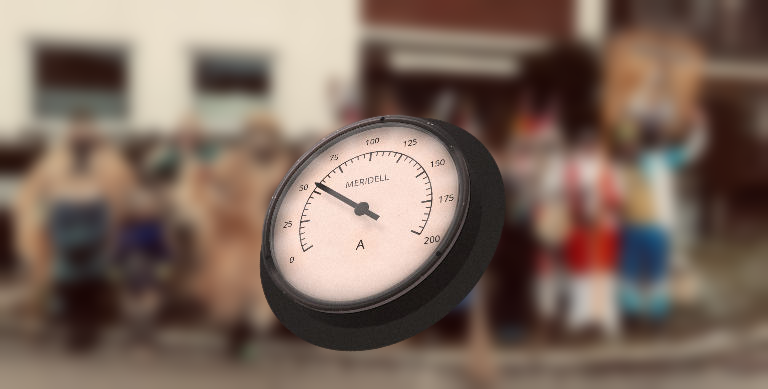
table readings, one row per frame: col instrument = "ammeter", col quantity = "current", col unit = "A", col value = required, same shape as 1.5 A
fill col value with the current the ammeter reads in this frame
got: 55 A
